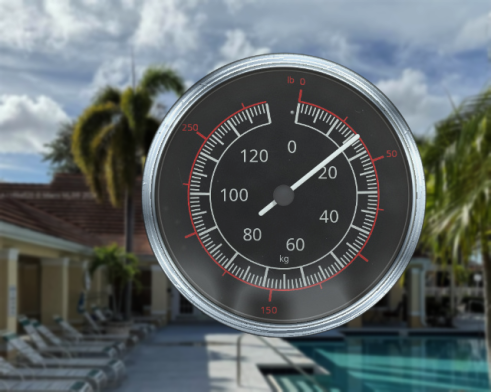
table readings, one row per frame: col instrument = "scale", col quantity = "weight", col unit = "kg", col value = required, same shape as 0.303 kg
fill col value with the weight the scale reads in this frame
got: 16 kg
